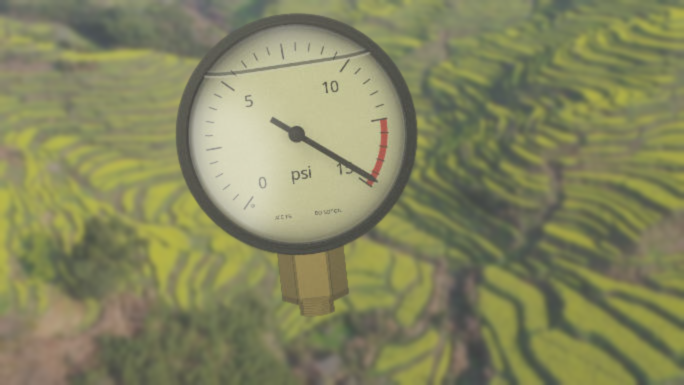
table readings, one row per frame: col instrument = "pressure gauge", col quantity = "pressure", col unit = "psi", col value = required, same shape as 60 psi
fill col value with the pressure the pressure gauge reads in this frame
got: 14.75 psi
